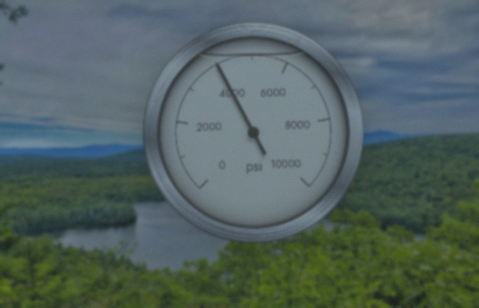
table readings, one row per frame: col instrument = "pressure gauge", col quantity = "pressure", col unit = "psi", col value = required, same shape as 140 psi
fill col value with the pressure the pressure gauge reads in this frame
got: 4000 psi
